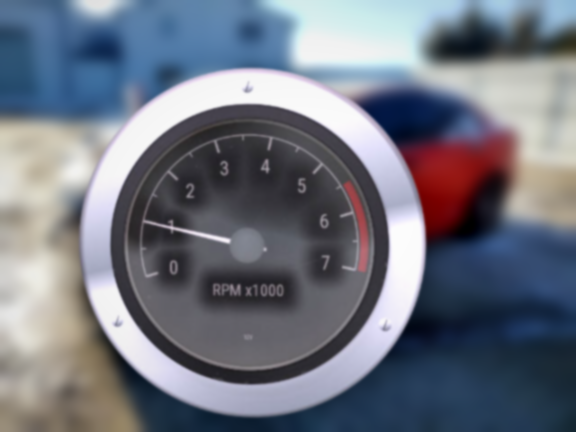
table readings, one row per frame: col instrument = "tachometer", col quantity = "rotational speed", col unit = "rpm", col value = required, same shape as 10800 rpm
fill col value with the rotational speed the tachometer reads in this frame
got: 1000 rpm
